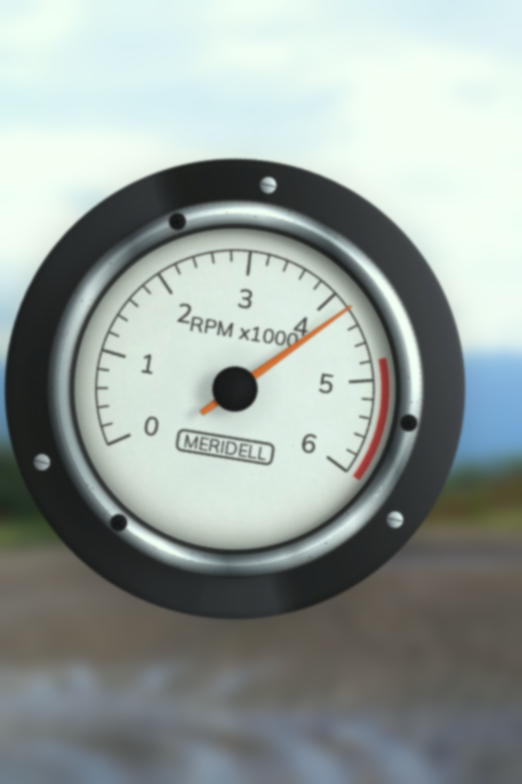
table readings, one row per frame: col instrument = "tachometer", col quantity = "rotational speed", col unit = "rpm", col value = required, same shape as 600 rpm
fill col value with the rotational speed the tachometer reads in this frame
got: 4200 rpm
